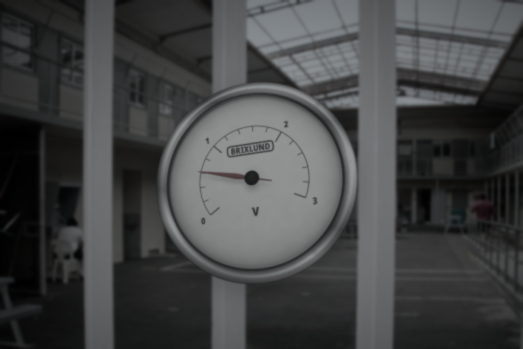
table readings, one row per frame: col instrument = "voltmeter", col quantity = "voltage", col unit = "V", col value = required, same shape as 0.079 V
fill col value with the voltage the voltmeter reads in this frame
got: 0.6 V
